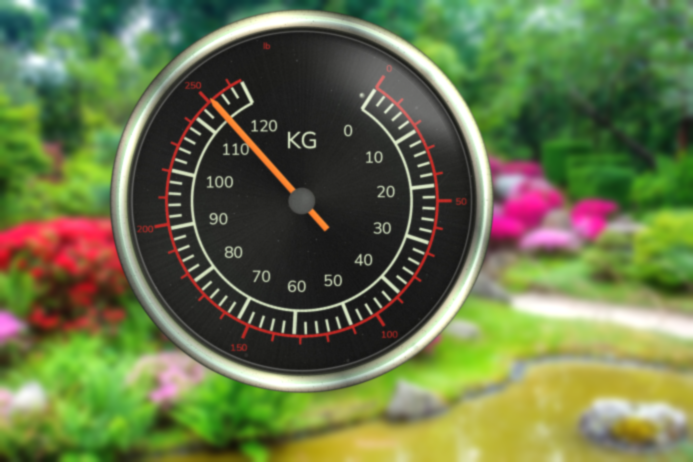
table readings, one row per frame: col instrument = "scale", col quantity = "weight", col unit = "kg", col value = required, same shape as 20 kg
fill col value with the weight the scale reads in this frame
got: 114 kg
